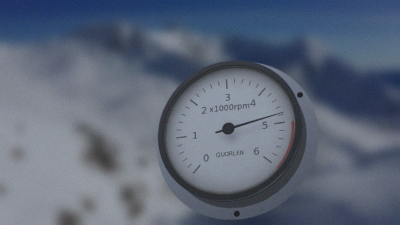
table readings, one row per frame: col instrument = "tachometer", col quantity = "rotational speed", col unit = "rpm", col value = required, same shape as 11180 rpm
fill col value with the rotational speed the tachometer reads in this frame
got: 4800 rpm
